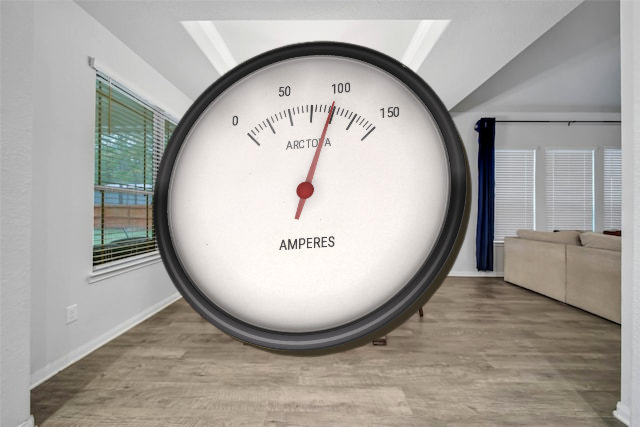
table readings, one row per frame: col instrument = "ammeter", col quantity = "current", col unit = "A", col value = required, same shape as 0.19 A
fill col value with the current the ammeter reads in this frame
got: 100 A
